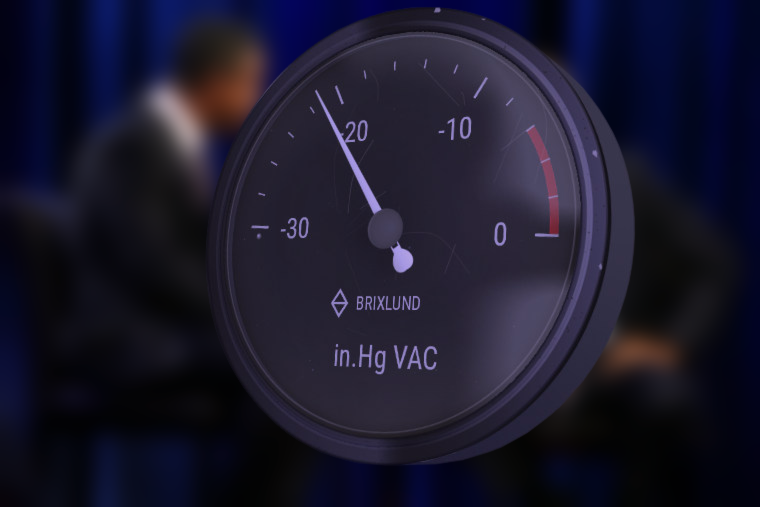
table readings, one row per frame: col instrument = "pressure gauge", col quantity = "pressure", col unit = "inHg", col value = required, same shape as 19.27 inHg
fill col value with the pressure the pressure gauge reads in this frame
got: -21 inHg
